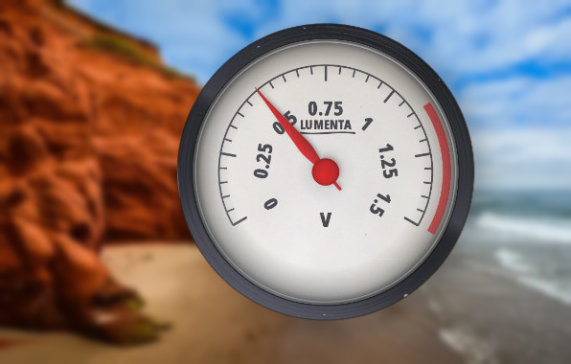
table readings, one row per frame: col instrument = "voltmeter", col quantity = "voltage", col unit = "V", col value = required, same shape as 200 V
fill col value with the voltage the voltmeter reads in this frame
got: 0.5 V
